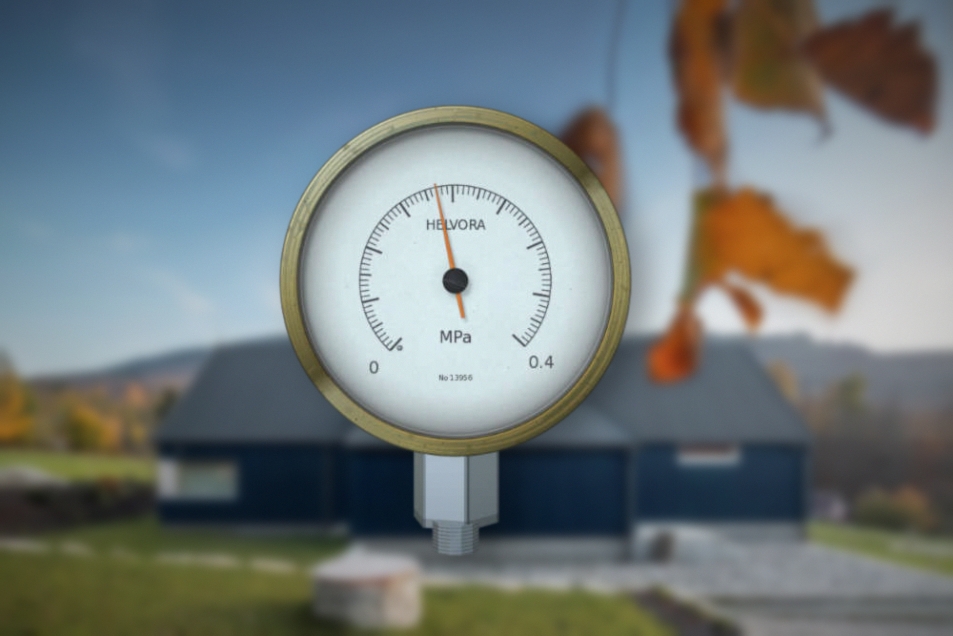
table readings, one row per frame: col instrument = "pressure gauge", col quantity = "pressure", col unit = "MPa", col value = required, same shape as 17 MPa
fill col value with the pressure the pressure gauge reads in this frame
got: 0.185 MPa
